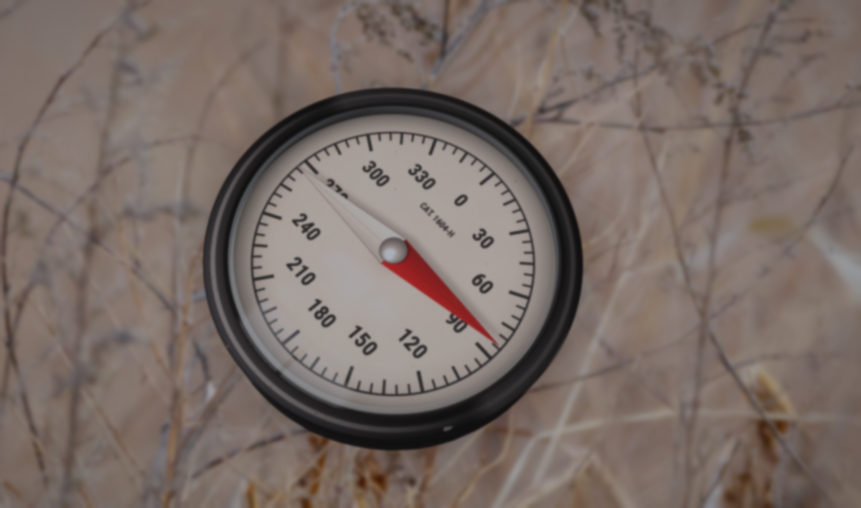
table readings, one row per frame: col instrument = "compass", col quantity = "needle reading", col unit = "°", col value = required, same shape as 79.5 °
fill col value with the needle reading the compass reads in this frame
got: 85 °
